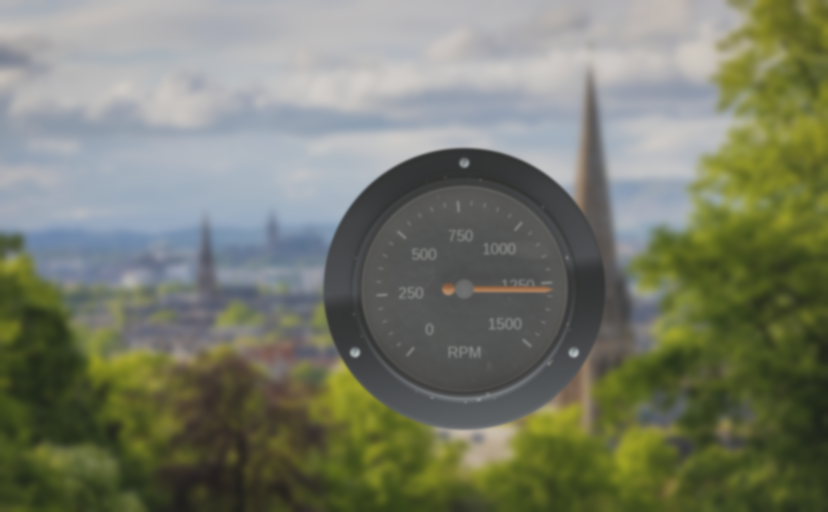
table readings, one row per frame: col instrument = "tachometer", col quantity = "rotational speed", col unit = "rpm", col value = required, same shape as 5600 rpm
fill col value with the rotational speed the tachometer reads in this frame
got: 1275 rpm
